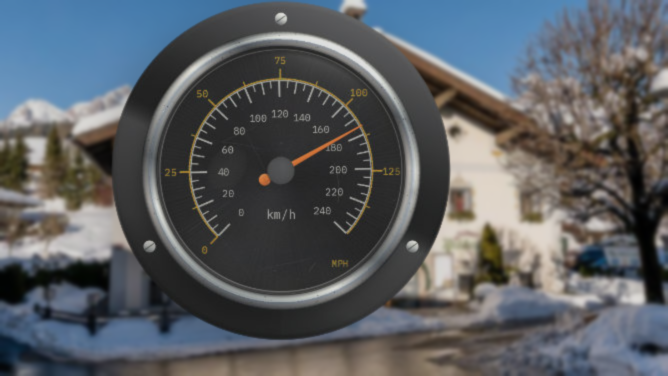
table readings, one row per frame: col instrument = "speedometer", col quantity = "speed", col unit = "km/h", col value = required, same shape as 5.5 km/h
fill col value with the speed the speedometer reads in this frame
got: 175 km/h
